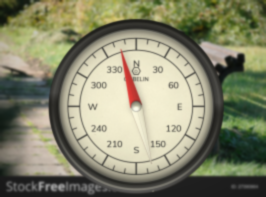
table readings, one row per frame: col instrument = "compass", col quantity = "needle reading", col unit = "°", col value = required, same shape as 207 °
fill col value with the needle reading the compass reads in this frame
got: 345 °
